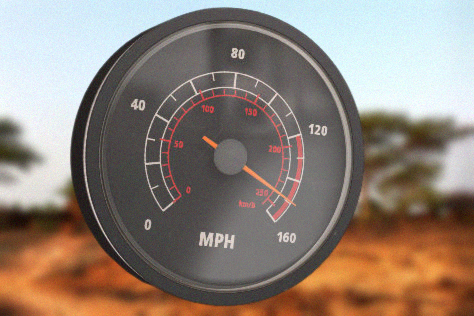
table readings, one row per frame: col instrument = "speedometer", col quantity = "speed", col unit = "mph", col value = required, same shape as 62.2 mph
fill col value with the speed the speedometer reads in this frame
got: 150 mph
